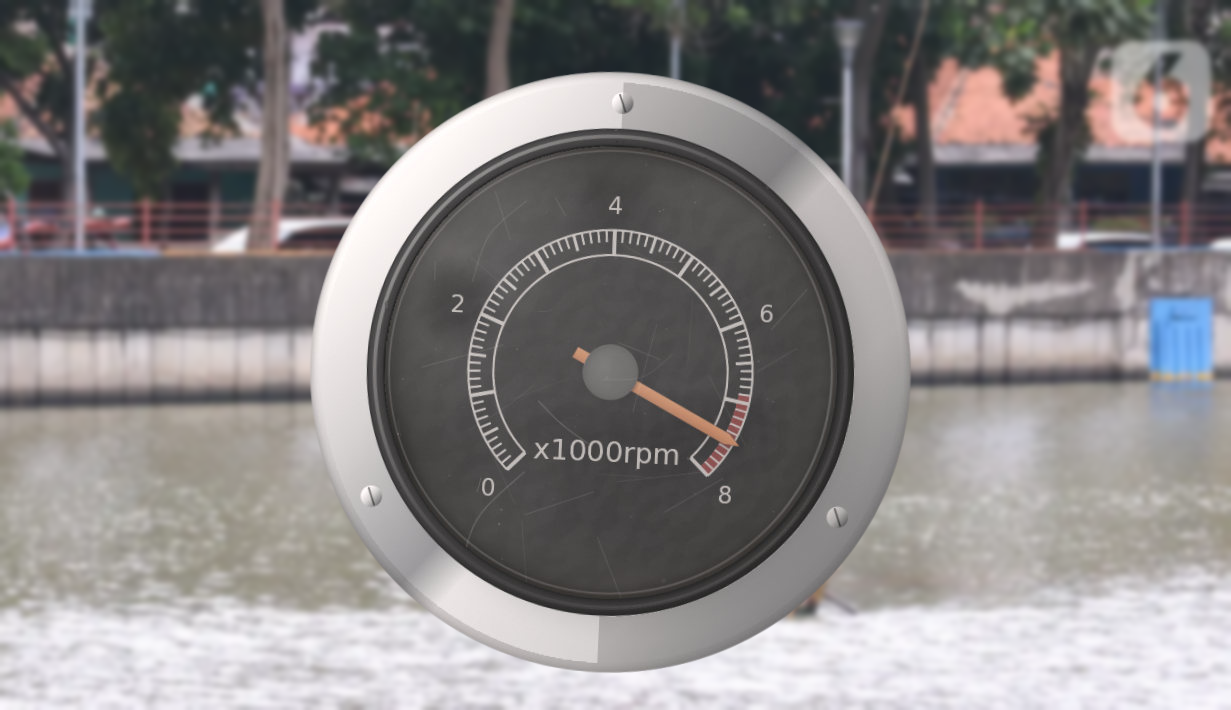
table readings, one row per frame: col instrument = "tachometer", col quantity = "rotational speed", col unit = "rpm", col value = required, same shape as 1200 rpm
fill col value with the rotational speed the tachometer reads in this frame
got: 7500 rpm
